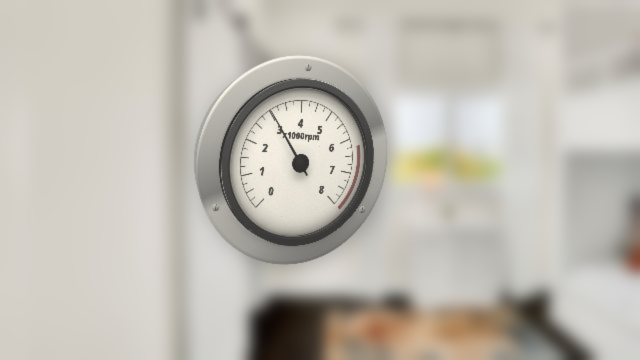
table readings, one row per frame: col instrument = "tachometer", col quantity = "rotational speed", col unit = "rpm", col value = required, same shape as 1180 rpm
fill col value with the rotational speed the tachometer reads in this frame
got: 3000 rpm
